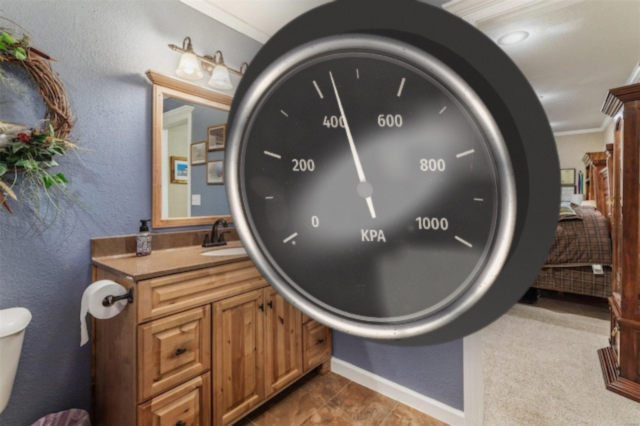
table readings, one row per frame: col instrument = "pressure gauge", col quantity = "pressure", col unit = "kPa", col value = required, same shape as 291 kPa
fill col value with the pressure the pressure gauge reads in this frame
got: 450 kPa
